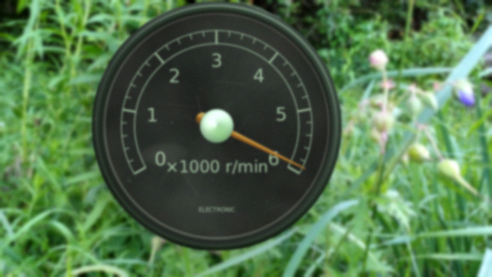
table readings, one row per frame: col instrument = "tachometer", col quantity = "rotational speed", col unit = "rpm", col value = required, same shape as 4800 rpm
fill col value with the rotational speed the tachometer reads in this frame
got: 5900 rpm
